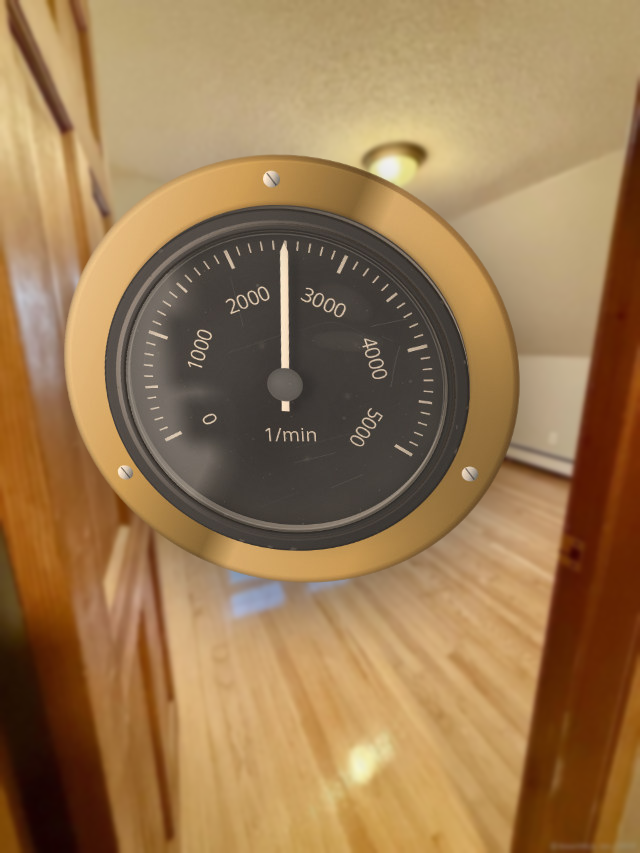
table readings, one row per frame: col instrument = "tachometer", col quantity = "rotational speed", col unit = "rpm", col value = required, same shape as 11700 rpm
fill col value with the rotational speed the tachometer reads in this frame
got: 2500 rpm
